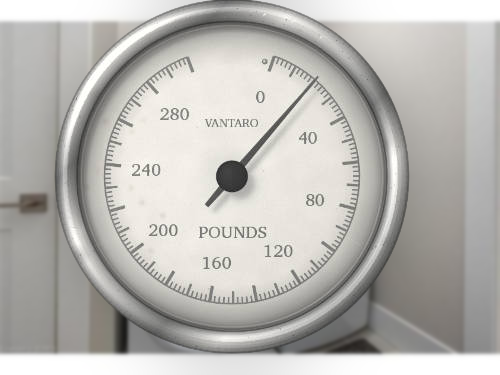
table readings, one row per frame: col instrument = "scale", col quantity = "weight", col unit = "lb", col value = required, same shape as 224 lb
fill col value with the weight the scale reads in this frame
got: 20 lb
